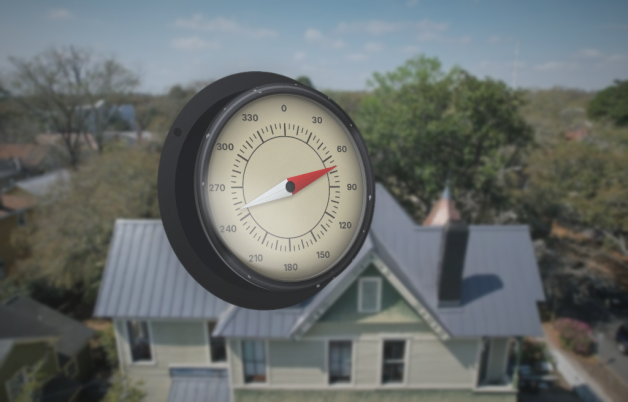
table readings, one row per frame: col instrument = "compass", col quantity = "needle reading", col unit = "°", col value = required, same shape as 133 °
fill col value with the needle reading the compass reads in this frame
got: 70 °
